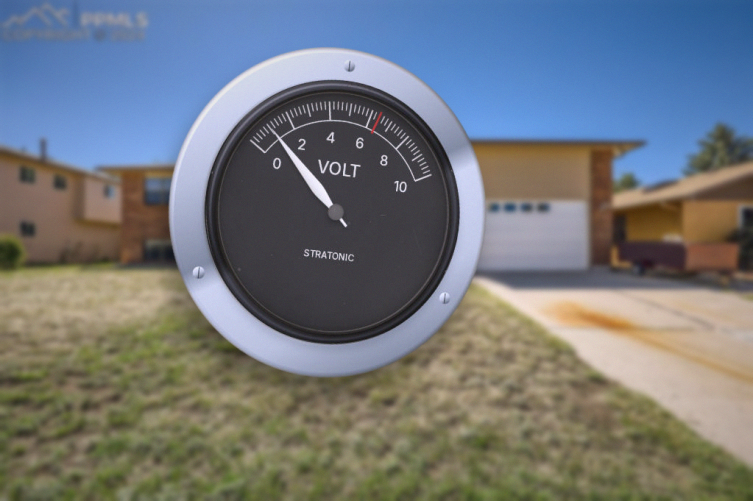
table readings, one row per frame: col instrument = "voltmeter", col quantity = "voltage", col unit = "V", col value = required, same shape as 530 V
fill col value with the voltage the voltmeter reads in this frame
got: 1 V
